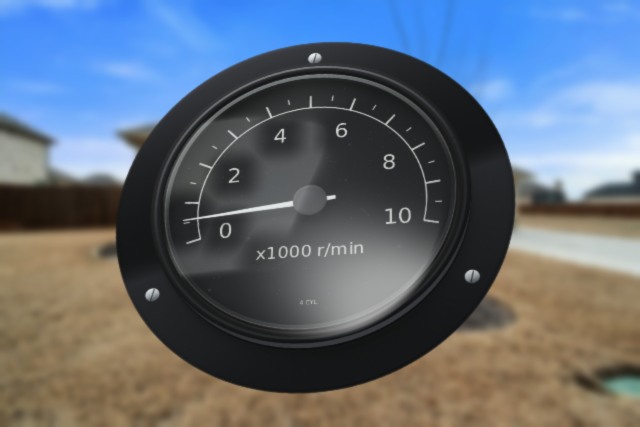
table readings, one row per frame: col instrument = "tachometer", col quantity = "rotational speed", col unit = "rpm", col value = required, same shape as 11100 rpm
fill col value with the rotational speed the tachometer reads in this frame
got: 500 rpm
